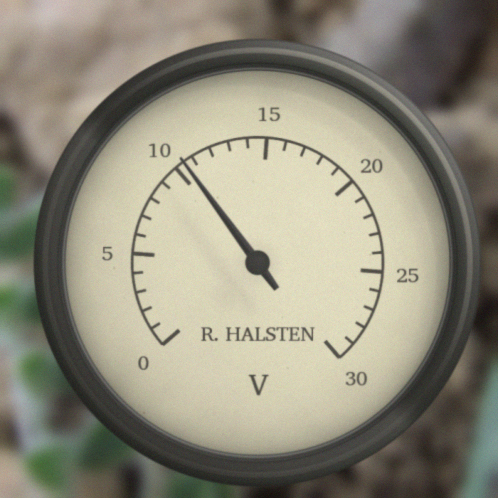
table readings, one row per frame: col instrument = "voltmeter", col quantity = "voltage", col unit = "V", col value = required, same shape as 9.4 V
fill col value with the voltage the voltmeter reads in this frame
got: 10.5 V
